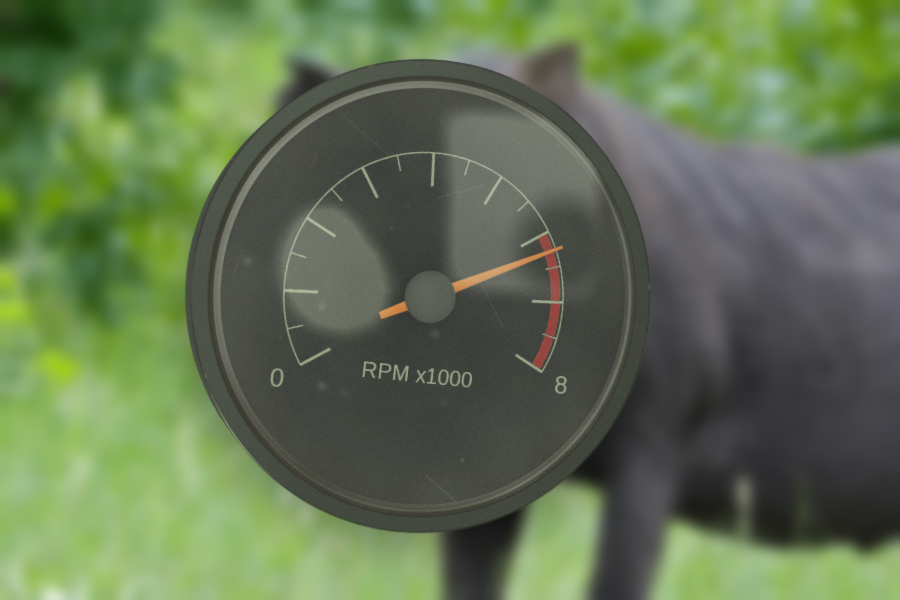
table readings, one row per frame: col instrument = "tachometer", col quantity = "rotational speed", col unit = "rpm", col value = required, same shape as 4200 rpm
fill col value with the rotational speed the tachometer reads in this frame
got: 6250 rpm
